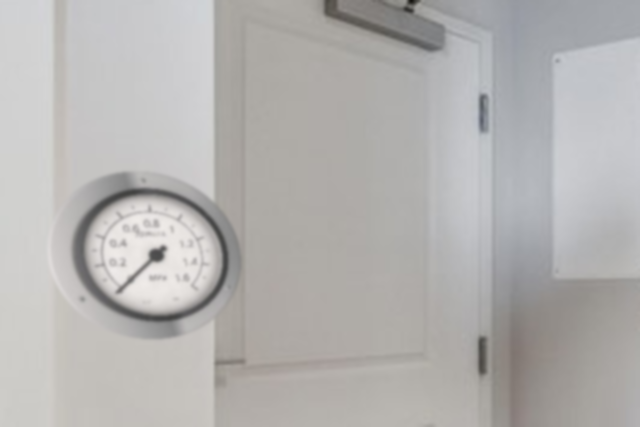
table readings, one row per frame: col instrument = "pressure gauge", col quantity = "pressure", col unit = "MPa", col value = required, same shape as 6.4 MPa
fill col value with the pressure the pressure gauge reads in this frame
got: 0 MPa
